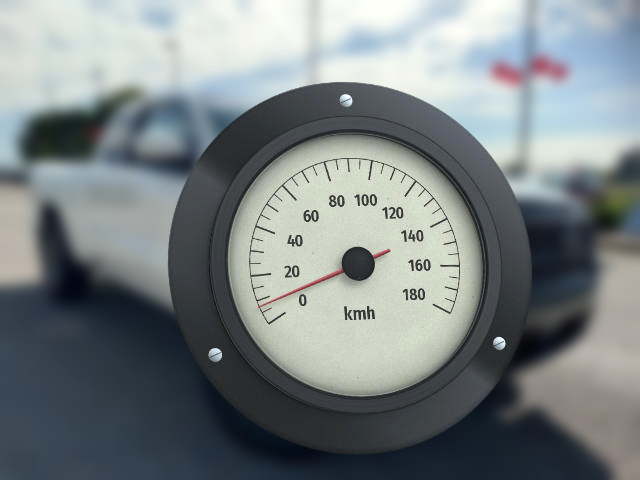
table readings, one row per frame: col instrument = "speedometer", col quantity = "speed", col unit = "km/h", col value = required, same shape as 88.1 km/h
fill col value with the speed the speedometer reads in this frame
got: 7.5 km/h
